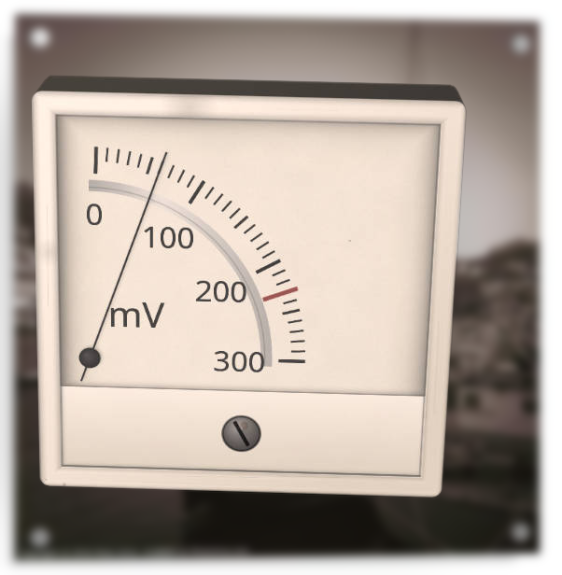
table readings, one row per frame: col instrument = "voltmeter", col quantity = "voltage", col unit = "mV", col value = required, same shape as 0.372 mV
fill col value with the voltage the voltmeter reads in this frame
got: 60 mV
